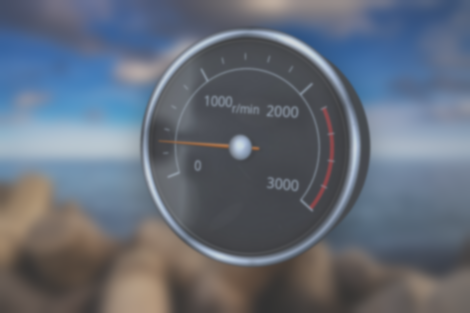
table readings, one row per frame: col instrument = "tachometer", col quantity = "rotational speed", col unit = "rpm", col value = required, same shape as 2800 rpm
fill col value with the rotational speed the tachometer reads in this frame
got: 300 rpm
